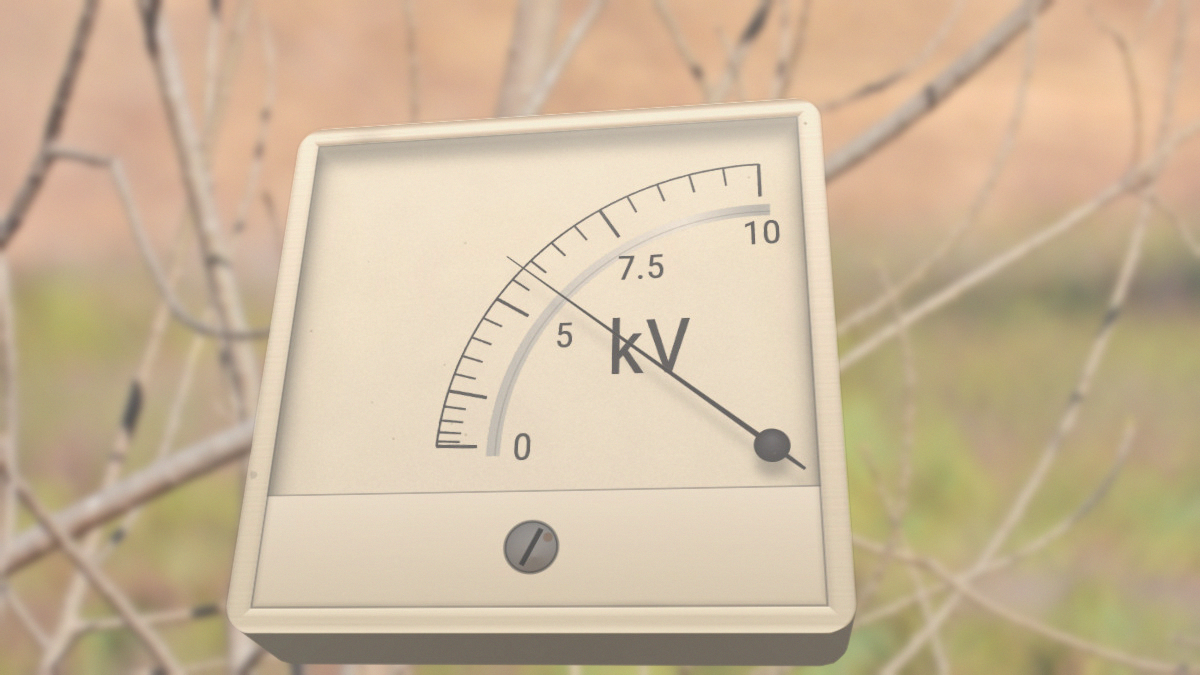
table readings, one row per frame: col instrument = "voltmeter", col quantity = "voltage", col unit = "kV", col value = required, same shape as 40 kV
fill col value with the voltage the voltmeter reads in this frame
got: 5.75 kV
